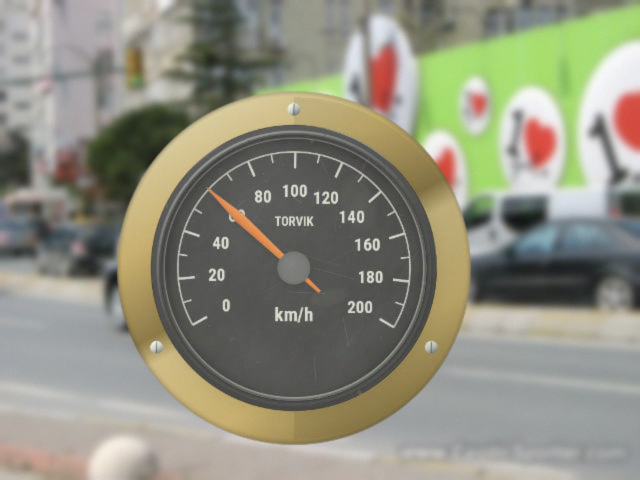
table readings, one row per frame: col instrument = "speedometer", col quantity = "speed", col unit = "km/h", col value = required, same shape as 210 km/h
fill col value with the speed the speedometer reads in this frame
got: 60 km/h
